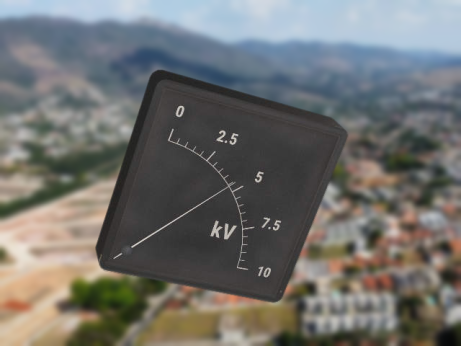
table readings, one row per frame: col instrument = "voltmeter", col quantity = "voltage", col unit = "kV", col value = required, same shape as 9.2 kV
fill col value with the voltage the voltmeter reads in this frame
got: 4.5 kV
